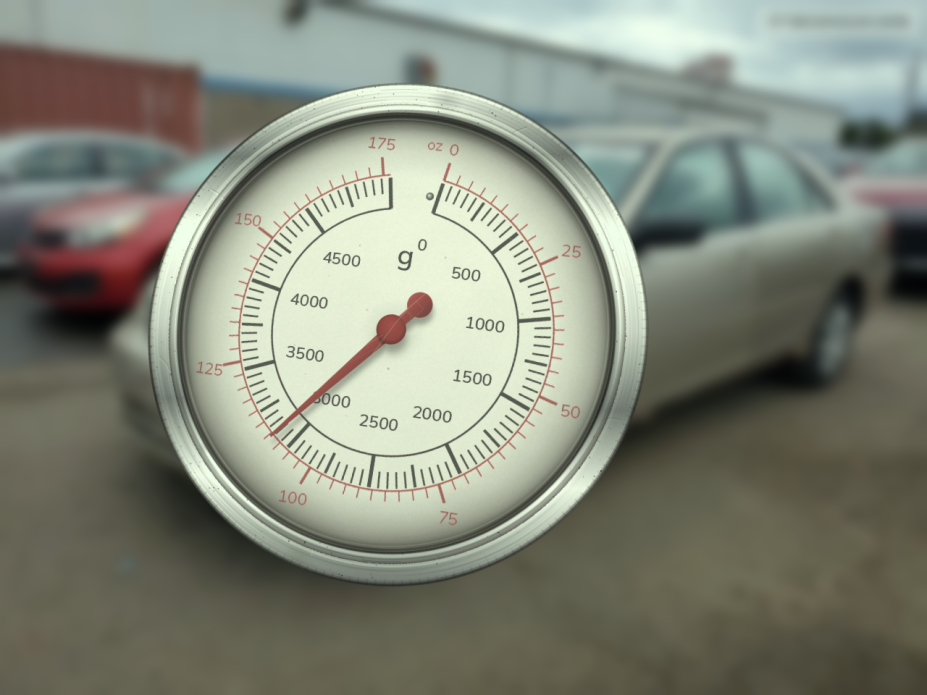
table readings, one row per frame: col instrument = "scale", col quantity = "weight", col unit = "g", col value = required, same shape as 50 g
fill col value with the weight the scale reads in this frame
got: 3100 g
